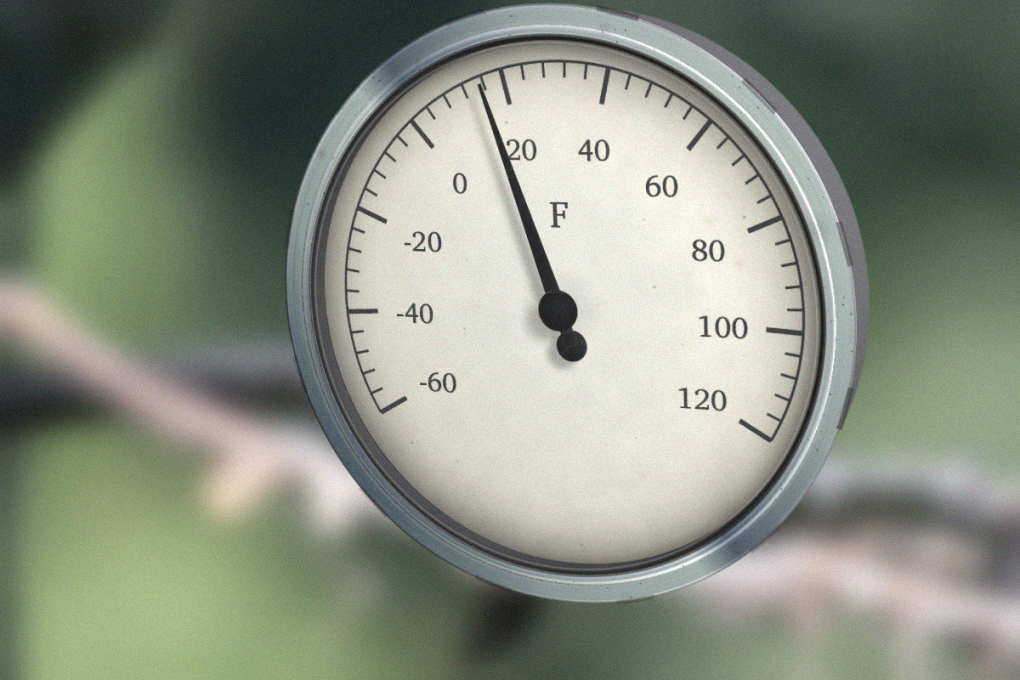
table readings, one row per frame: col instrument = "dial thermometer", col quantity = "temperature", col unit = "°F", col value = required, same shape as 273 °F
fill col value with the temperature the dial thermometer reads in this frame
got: 16 °F
